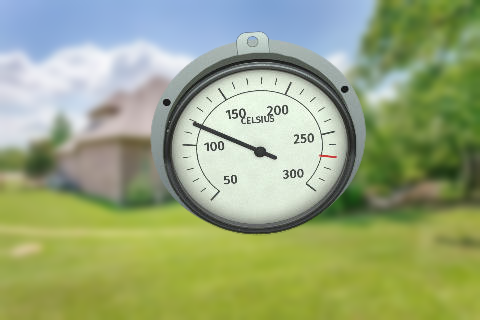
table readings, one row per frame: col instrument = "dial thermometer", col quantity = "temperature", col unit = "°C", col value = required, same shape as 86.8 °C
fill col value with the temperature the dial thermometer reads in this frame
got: 120 °C
